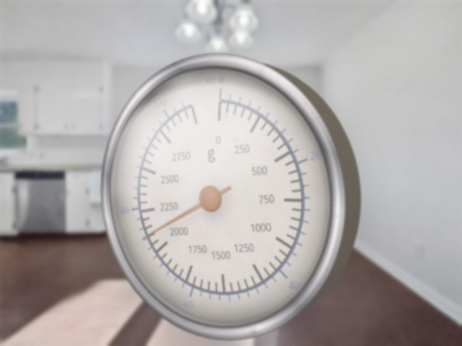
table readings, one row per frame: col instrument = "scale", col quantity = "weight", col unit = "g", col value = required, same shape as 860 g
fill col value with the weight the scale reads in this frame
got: 2100 g
